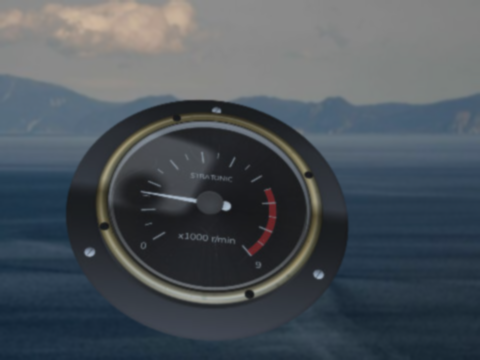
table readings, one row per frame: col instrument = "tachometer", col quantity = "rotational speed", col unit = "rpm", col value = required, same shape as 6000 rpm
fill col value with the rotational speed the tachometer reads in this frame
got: 1500 rpm
